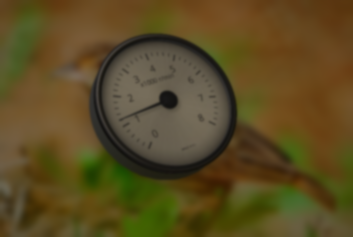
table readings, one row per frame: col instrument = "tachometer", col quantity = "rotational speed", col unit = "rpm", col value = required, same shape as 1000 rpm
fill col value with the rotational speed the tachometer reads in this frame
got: 1200 rpm
